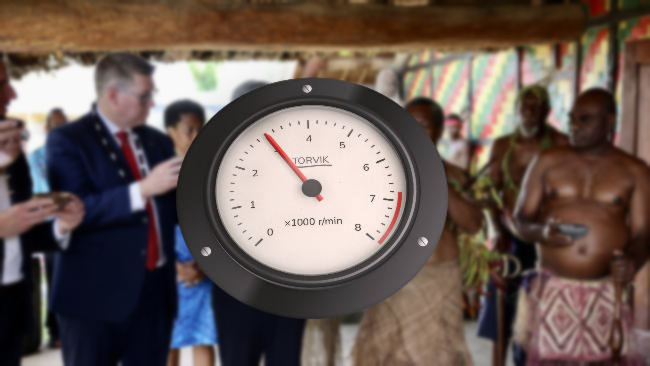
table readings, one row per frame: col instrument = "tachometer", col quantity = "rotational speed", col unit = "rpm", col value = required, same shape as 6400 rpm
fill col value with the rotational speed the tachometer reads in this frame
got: 3000 rpm
